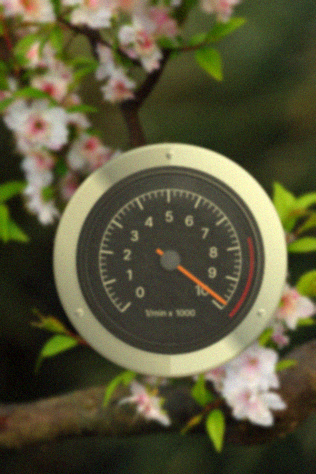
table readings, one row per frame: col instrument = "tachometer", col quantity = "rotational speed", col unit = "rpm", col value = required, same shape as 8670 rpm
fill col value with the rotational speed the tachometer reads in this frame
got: 9800 rpm
